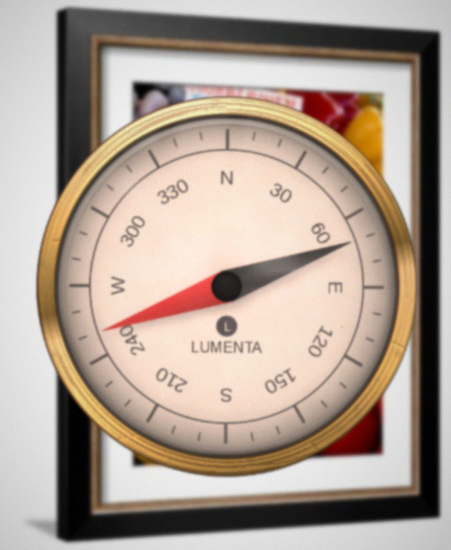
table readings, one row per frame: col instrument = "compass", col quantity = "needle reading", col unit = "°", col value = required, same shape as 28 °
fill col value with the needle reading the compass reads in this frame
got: 250 °
